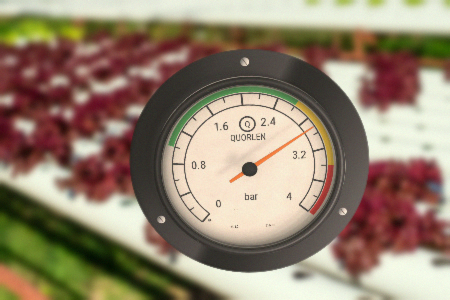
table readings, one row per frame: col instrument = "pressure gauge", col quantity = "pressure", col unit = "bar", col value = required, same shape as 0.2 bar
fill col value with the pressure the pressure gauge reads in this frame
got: 2.9 bar
